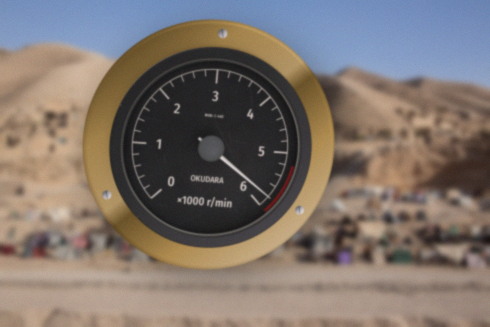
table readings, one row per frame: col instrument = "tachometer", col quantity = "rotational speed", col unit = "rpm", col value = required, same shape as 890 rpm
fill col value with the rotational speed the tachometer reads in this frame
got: 5800 rpm
